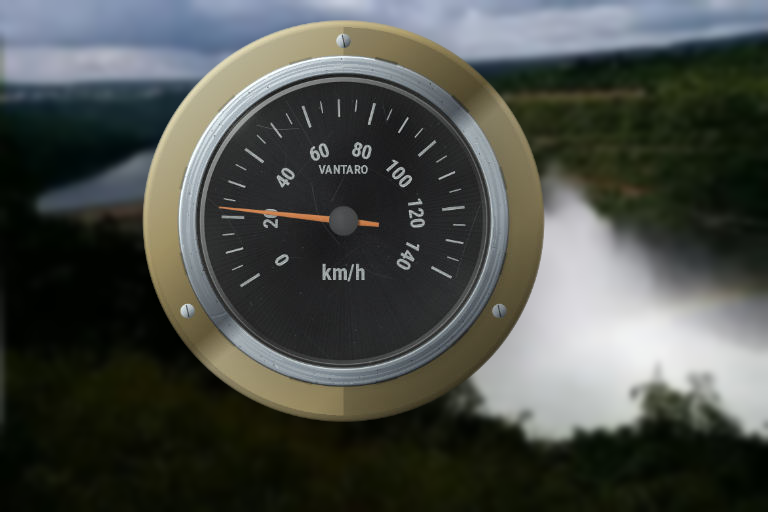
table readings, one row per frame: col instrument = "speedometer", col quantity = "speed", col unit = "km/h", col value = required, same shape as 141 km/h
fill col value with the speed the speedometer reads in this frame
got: 22.5 km/h
